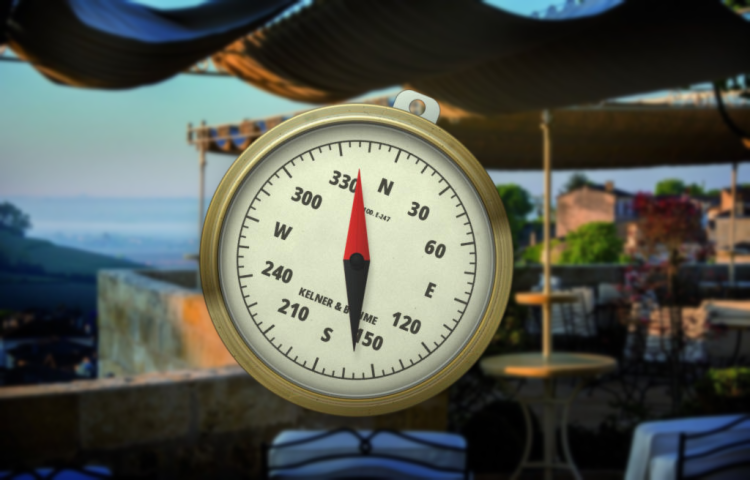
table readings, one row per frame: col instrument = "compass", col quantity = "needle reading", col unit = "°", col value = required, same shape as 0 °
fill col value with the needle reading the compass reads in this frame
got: 340 °
